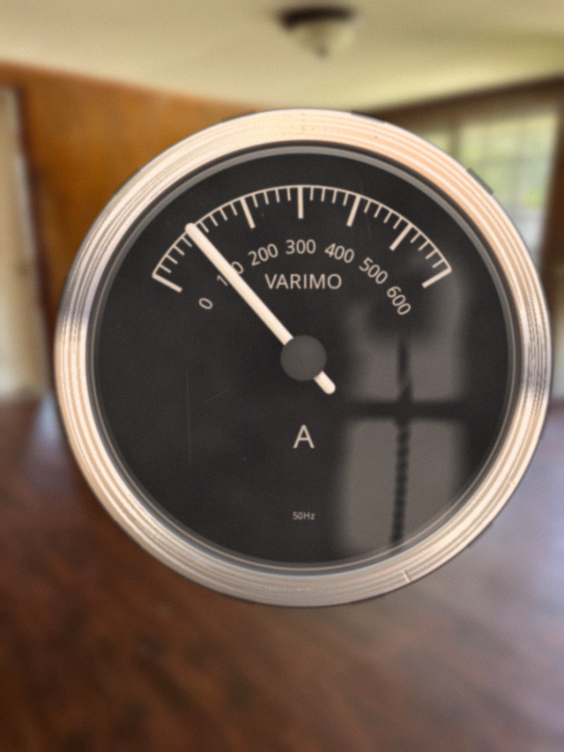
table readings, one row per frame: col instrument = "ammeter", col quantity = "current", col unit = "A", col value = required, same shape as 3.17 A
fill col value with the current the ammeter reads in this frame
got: 100 A
